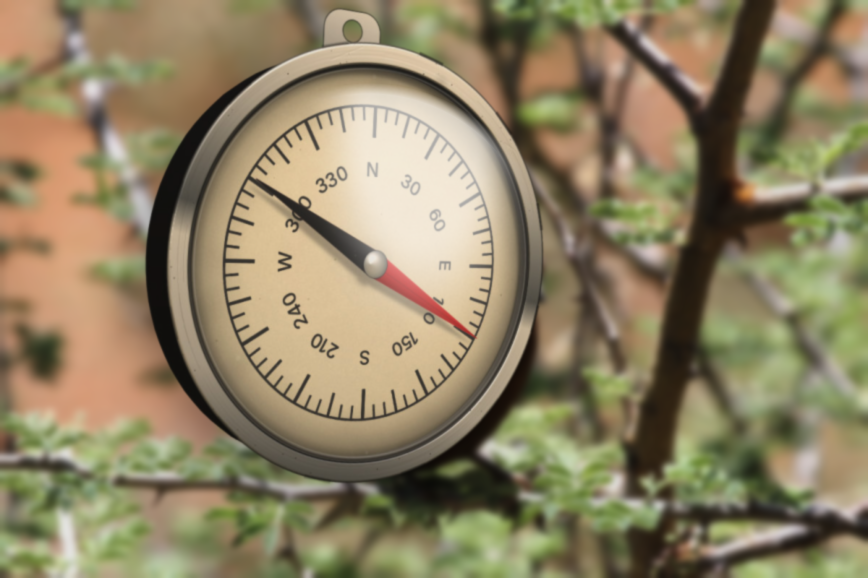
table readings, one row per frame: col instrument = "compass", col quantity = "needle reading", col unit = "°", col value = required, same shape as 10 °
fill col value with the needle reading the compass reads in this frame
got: 120 °
